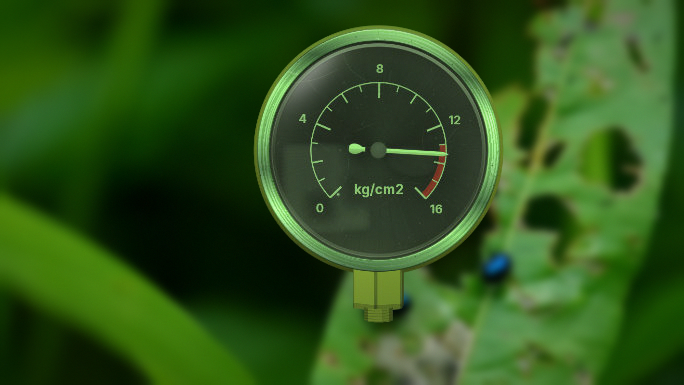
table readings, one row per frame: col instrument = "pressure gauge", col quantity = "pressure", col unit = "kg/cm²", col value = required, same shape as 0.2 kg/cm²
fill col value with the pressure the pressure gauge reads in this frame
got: 13.5 kg/cm²
